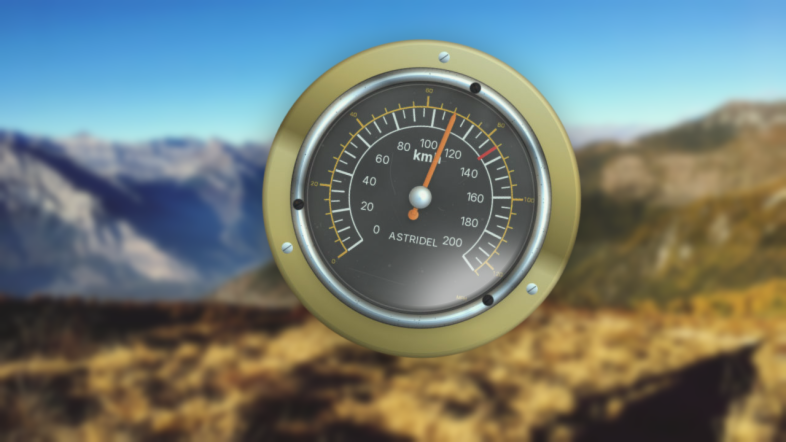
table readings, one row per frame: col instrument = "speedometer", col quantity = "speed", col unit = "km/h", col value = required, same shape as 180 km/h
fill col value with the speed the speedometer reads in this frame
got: 110 km/h
